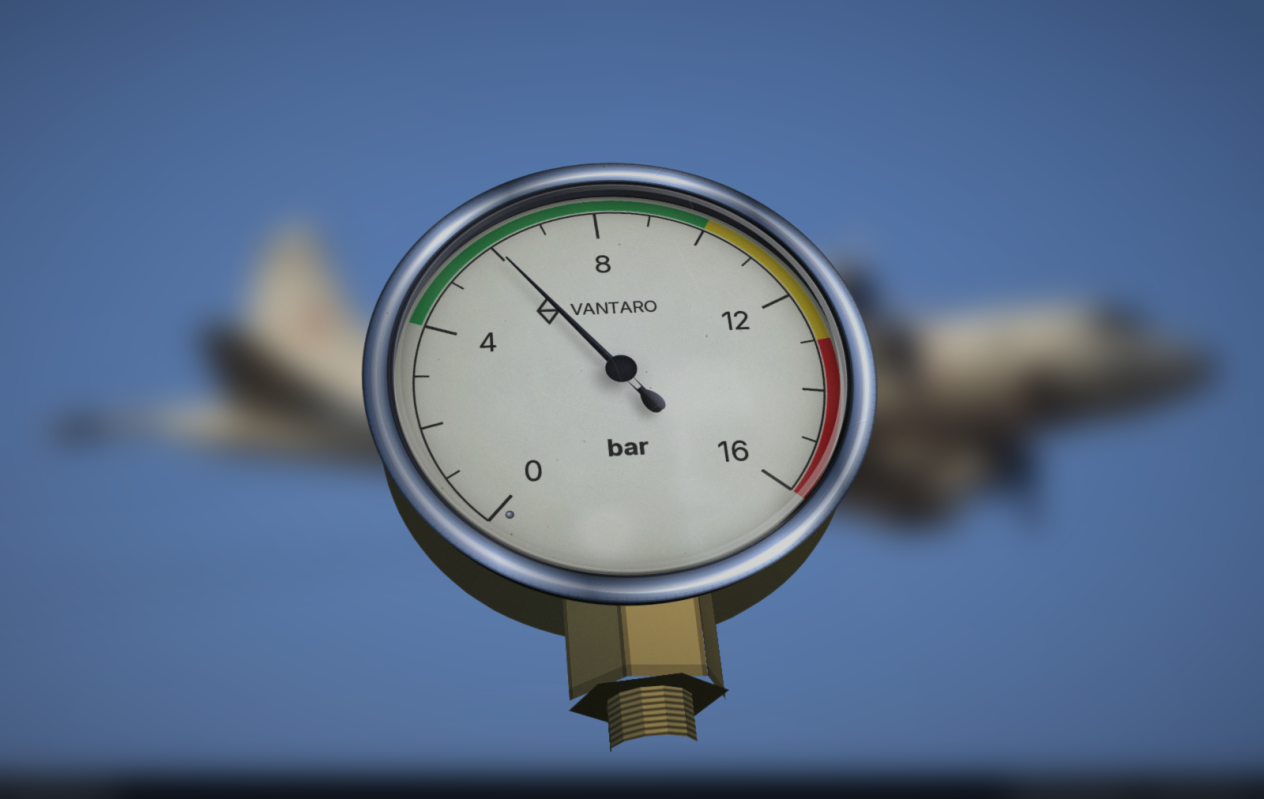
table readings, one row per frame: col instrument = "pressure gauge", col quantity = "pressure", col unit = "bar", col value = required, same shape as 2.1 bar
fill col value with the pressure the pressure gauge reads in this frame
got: 6 bar
